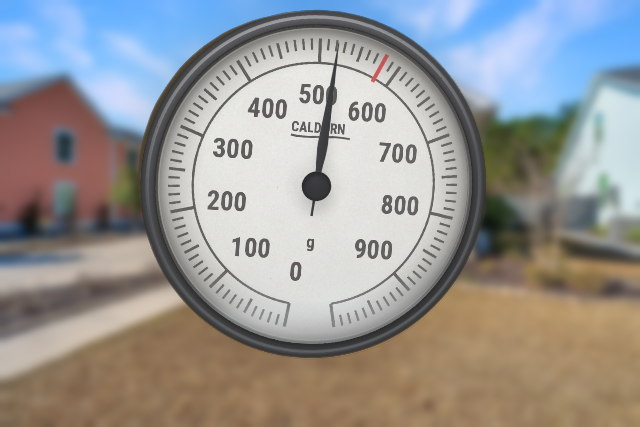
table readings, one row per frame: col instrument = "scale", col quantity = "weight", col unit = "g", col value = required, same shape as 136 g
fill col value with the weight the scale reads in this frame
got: 520 g
